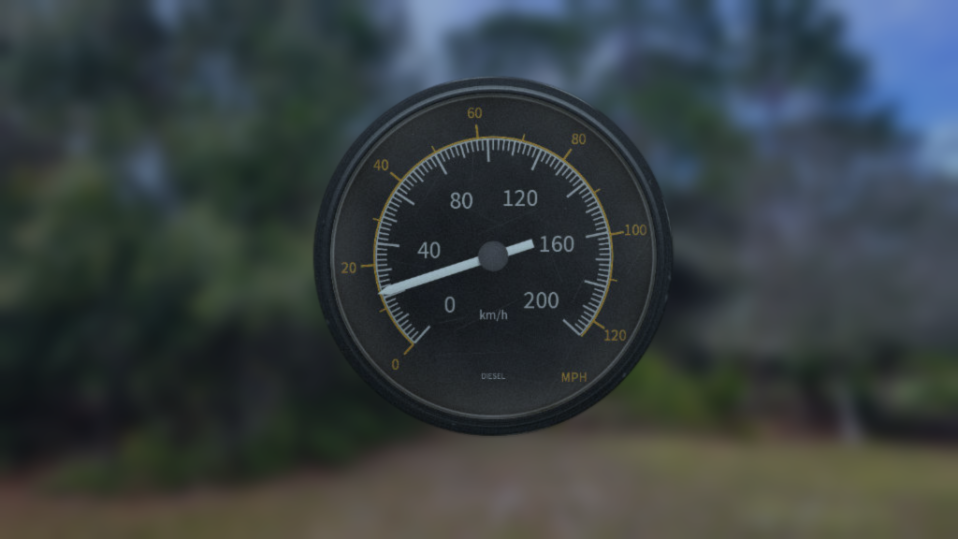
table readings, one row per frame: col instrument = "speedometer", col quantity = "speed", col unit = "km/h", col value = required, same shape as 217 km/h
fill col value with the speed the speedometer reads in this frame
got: 22 km/h
